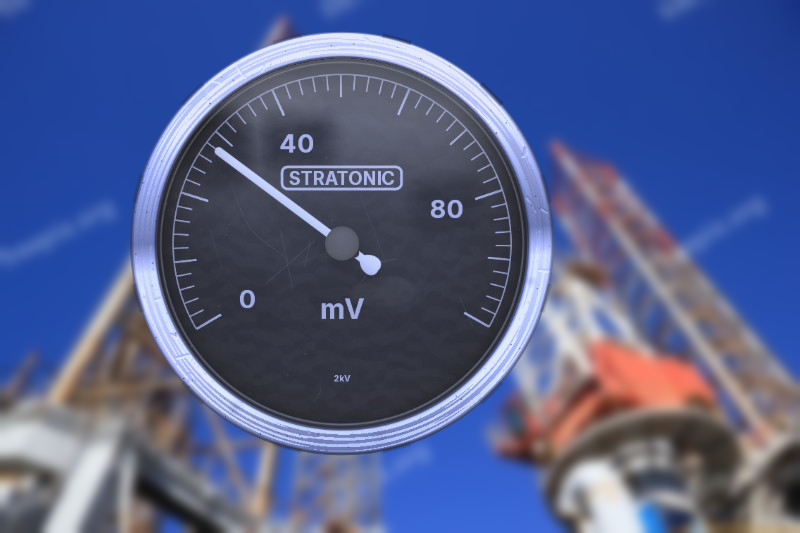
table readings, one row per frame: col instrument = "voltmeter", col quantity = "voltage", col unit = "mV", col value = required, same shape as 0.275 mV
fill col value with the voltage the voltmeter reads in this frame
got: 28 mV
